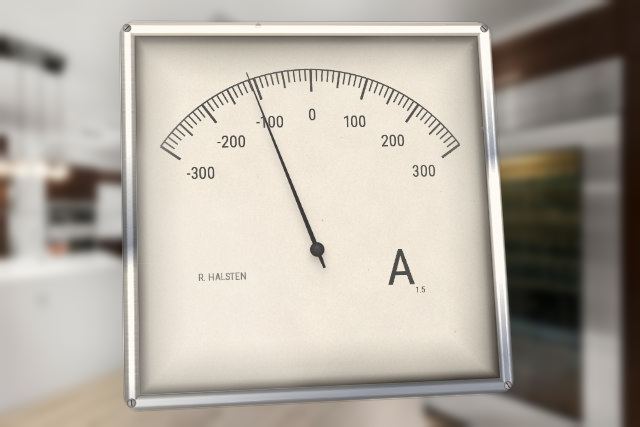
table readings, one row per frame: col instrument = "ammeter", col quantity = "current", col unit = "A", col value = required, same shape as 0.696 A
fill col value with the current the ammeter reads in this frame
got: -110 A
